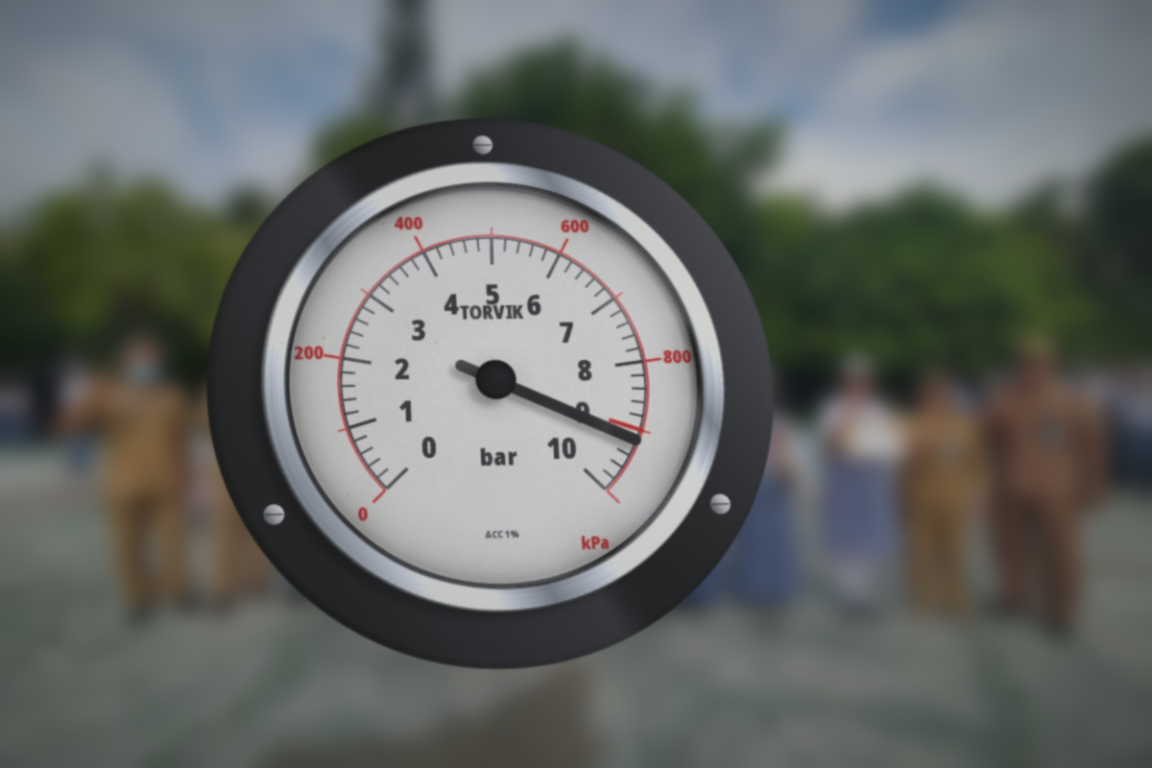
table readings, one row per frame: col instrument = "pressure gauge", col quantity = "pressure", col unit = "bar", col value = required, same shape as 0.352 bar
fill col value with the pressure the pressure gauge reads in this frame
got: 9.2 bar
